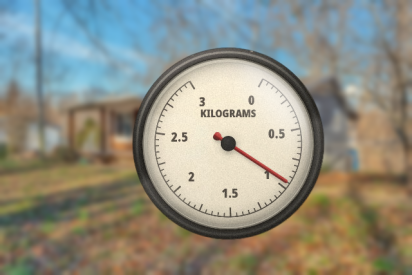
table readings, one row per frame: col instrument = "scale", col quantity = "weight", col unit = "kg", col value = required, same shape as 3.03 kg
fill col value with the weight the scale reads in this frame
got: 0.95 kg
